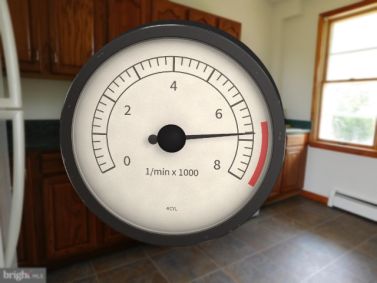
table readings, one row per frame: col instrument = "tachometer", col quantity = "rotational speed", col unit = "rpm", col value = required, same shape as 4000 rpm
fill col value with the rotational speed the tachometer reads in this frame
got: 6800 rpm
